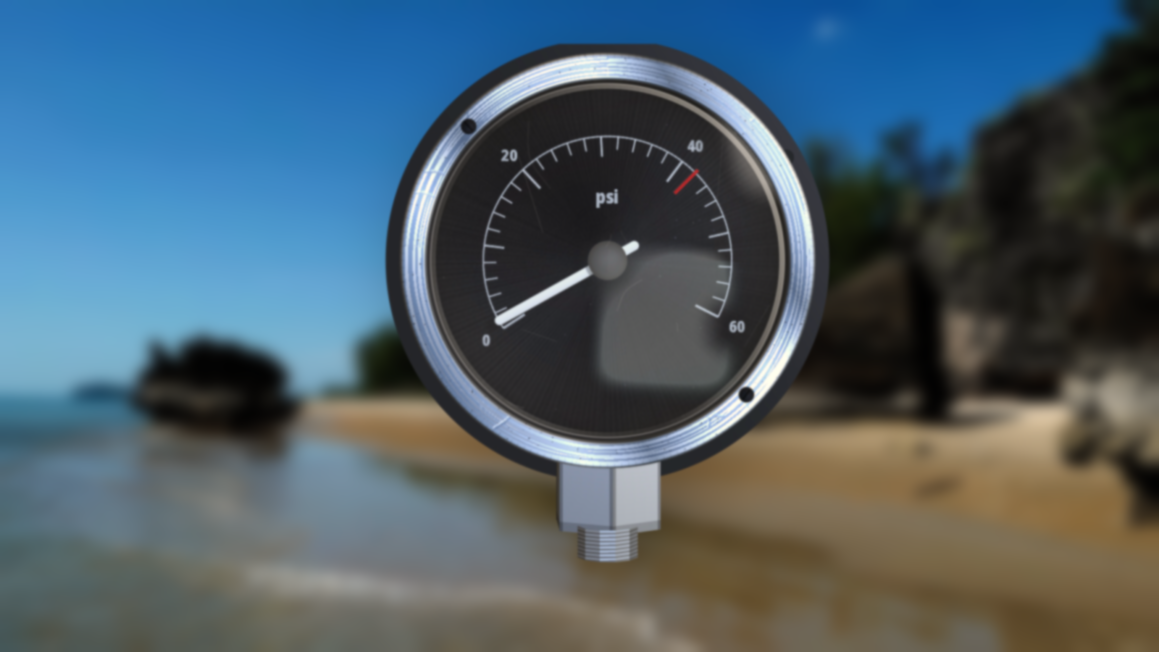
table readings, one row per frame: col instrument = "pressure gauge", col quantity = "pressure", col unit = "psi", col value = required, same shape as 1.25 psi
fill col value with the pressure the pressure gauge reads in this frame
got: 1 psi
